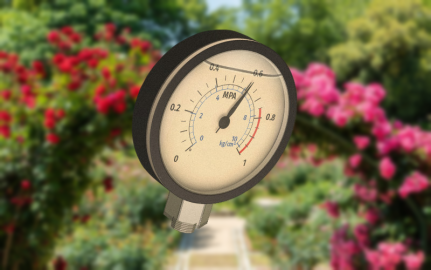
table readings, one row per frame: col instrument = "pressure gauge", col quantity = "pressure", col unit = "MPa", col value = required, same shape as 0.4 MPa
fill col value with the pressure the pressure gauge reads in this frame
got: 0.6 MPa
